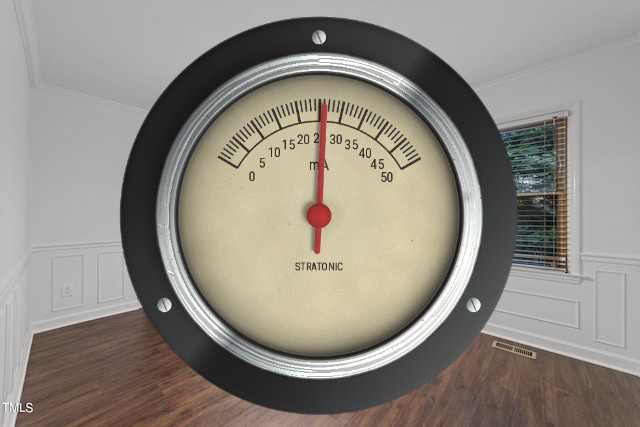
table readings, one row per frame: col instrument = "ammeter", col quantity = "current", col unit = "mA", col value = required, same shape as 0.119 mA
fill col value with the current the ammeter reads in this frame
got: 26 mA
